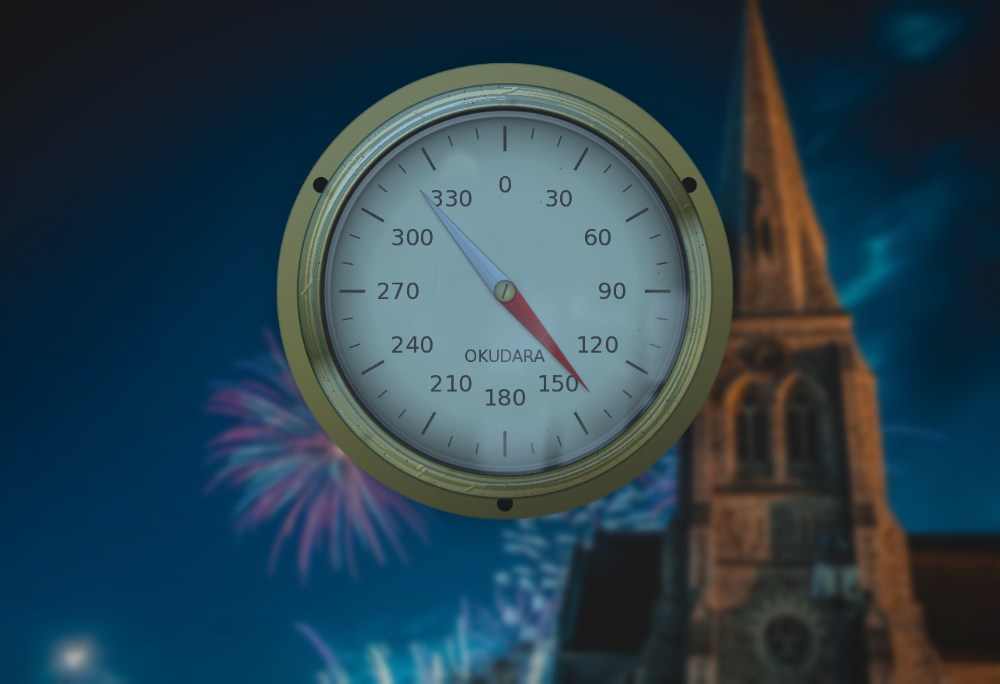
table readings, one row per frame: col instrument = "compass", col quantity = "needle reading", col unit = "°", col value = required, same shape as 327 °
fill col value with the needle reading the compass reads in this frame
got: 140 °
